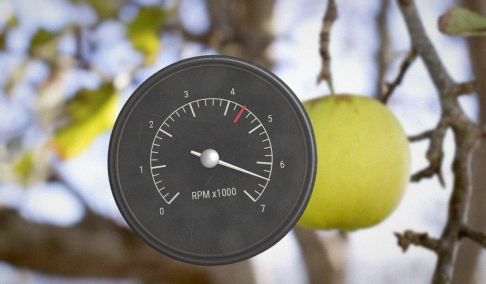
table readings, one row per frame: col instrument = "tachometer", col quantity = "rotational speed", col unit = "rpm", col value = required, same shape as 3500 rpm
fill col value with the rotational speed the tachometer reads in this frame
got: 6400 rpm
